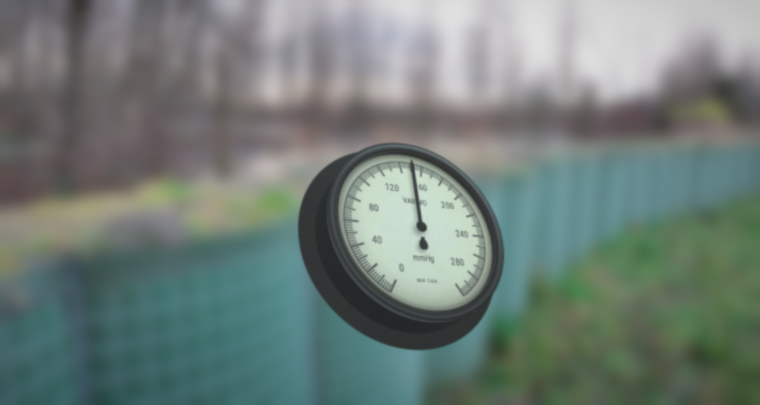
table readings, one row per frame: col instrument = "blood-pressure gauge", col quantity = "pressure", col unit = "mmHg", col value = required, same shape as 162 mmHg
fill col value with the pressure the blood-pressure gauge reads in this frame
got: 150 mmHg
